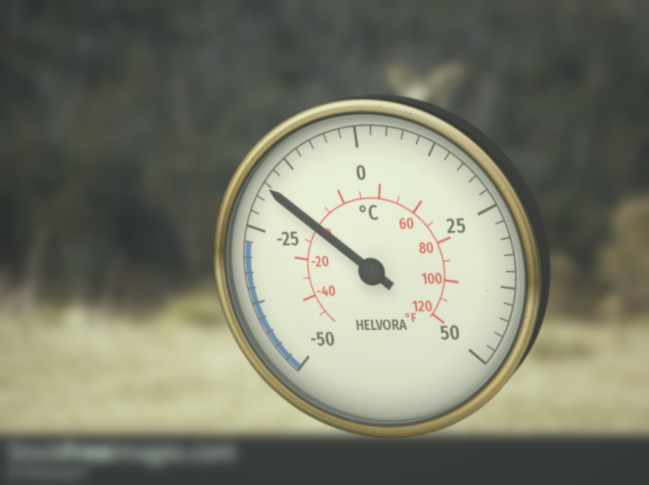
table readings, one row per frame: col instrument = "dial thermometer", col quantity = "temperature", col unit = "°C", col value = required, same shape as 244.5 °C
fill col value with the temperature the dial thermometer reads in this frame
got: -17.5 °C
